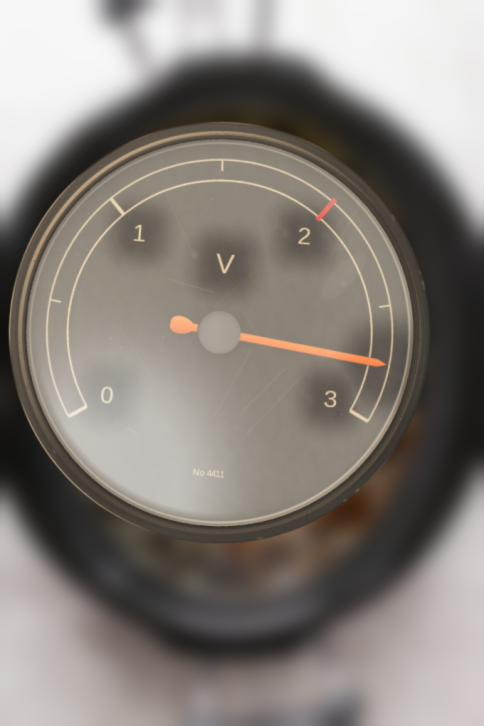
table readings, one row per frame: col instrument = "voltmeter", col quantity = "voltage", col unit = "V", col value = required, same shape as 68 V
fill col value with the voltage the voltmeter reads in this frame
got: 2.75 V
